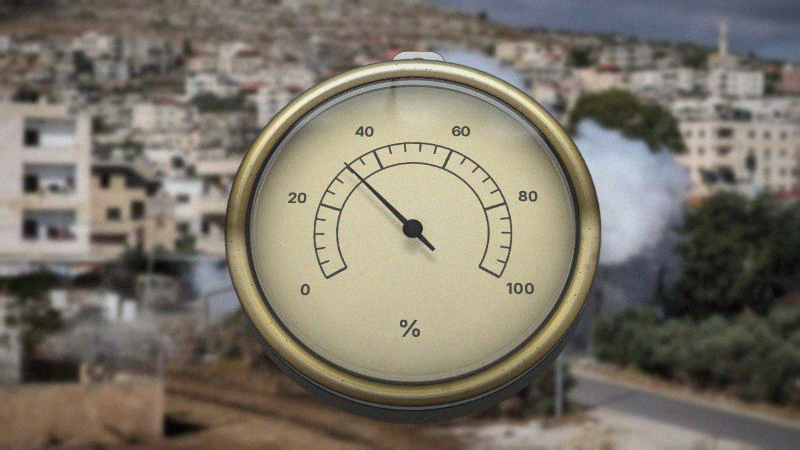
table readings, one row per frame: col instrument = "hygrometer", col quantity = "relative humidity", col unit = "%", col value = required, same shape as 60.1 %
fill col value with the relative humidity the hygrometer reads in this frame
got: 32 %
